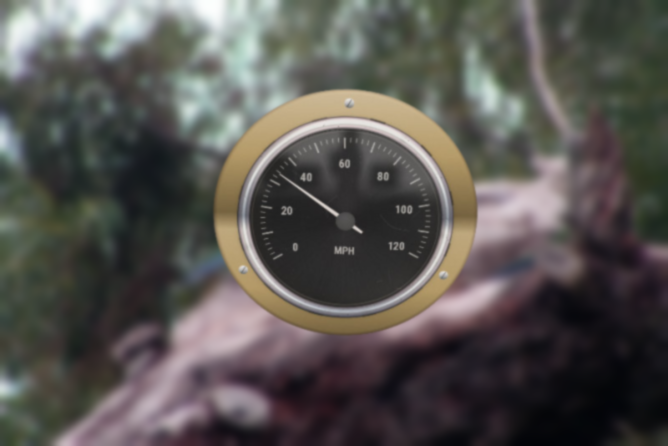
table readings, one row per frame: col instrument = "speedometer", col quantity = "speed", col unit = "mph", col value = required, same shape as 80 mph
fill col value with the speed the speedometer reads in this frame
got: 34 mph
